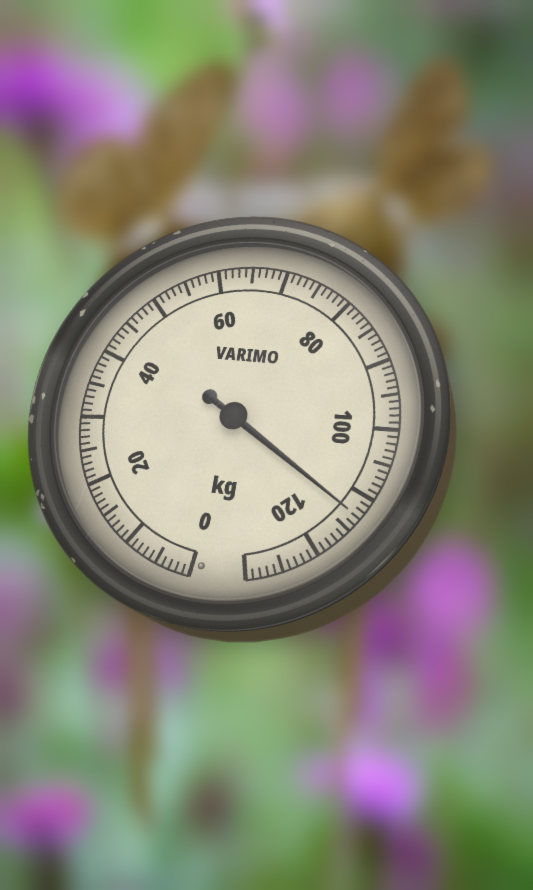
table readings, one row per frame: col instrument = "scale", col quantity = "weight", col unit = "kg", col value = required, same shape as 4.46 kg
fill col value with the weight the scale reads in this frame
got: 113 kg
